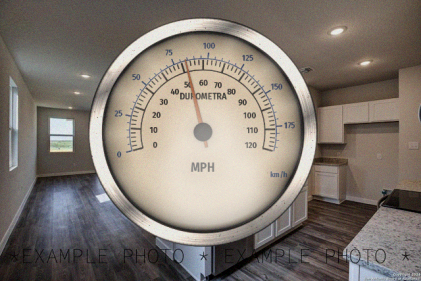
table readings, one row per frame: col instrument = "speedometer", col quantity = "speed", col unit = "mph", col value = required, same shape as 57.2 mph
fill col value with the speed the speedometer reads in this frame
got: 52 mph
